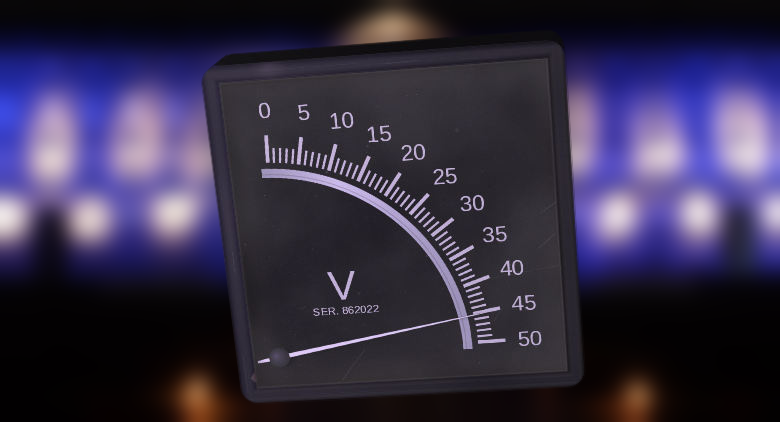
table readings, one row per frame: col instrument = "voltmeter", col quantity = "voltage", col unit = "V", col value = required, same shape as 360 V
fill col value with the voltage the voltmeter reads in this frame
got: 45 V
